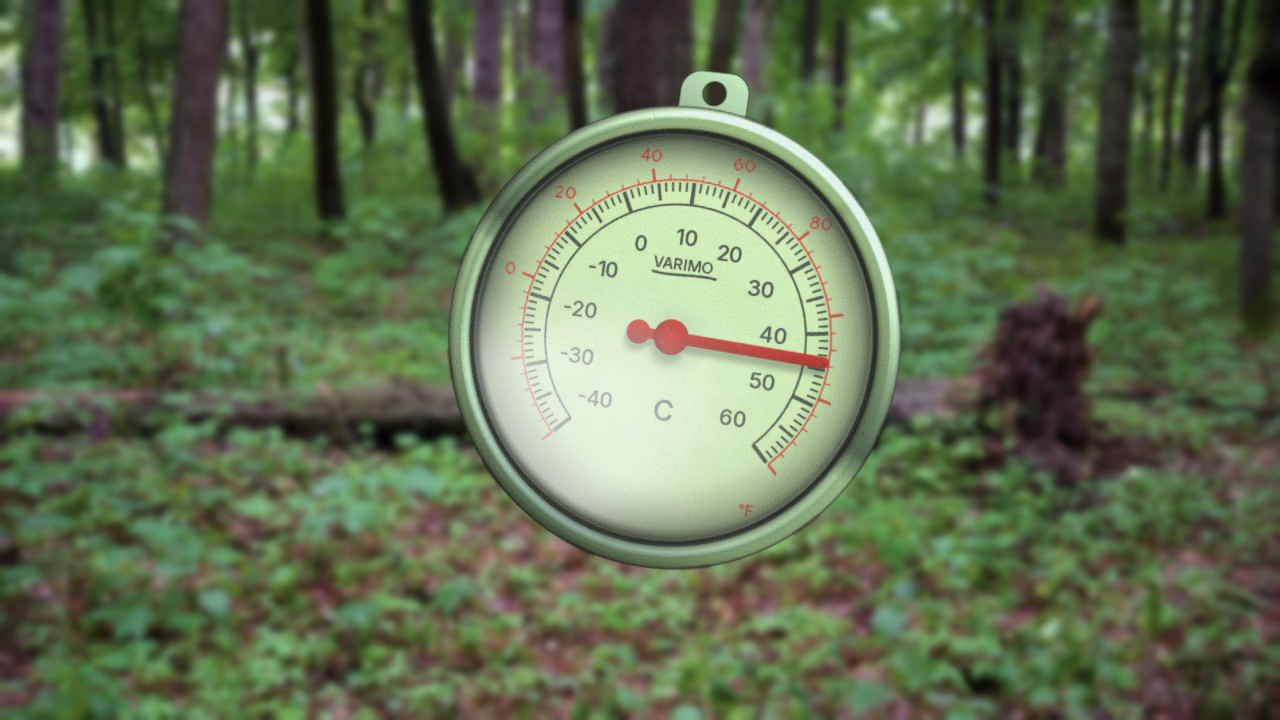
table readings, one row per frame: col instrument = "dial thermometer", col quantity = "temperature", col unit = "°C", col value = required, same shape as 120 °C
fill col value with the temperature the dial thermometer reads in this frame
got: 44 °C
